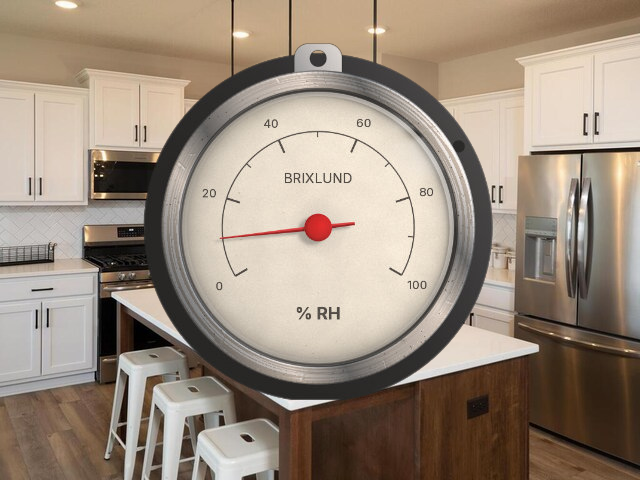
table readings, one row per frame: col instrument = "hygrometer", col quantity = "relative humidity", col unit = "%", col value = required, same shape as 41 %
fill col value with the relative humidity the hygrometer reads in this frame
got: 10 %
